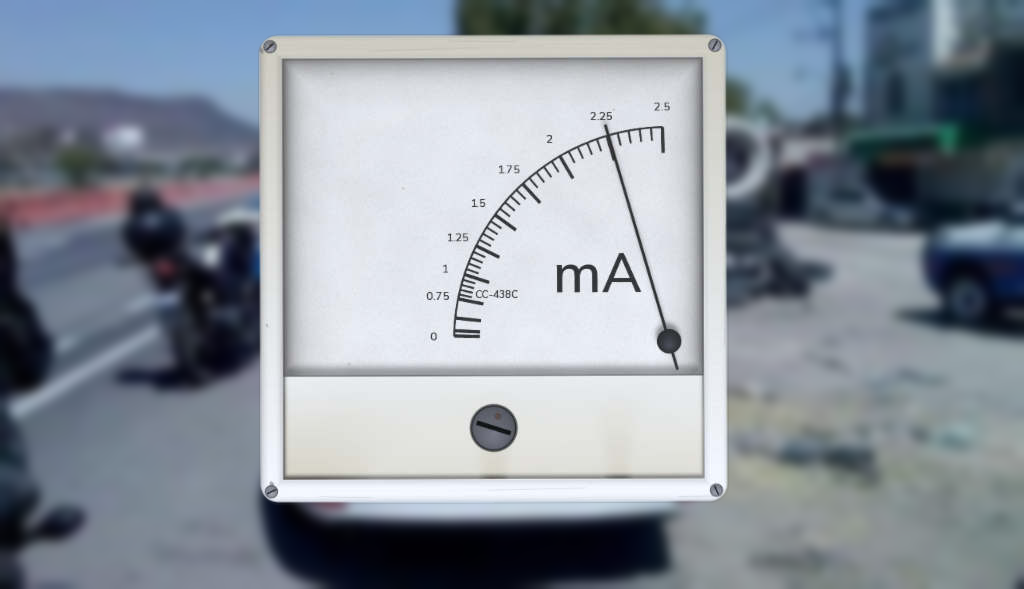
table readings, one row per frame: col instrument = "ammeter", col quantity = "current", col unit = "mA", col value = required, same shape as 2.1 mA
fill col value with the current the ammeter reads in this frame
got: 2.25 mA
